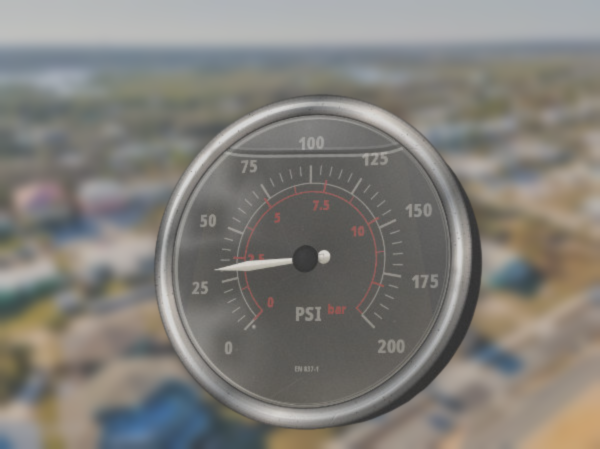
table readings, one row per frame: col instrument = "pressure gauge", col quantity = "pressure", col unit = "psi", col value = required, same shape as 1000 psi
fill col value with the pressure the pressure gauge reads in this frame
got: 30 psi
